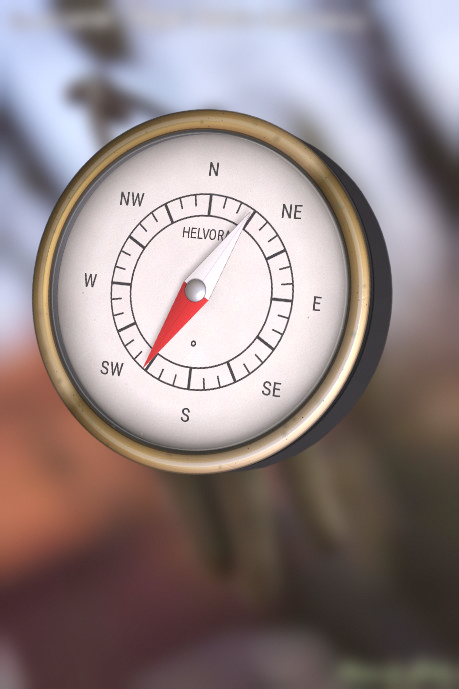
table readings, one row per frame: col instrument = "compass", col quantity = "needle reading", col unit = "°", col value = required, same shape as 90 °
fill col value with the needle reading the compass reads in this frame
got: 210 °
